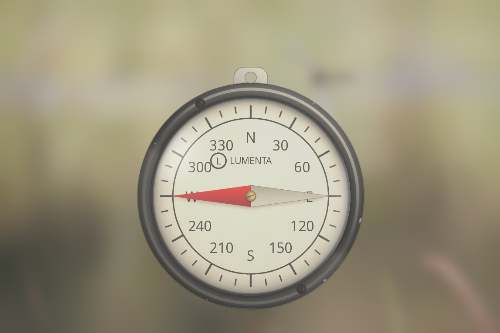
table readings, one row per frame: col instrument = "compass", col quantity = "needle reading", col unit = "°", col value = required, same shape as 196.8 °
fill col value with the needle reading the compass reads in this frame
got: 270 °
